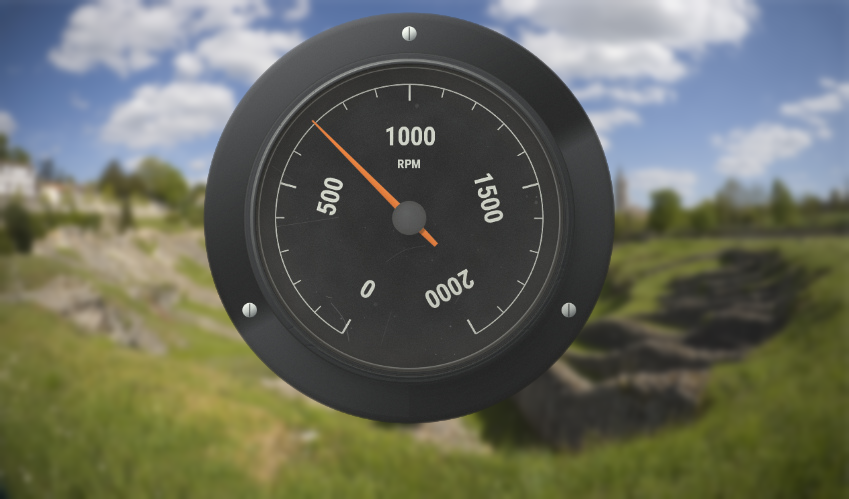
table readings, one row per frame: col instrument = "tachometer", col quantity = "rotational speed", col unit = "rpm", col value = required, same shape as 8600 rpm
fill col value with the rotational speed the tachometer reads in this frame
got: 700 rpm
